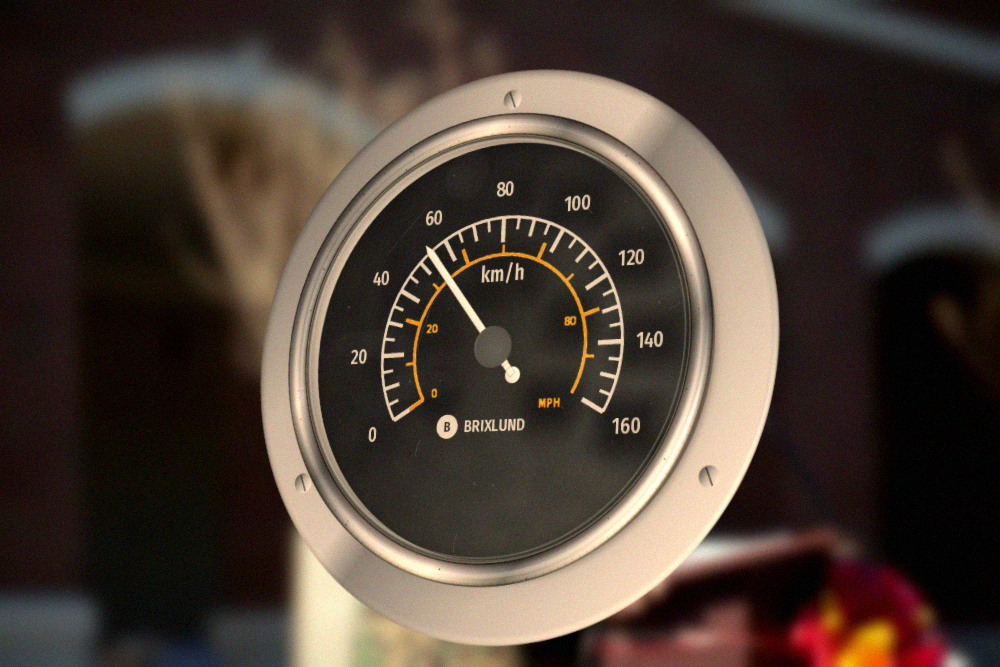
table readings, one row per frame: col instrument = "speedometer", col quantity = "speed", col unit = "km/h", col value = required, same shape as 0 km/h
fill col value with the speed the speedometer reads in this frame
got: 55 km/h
